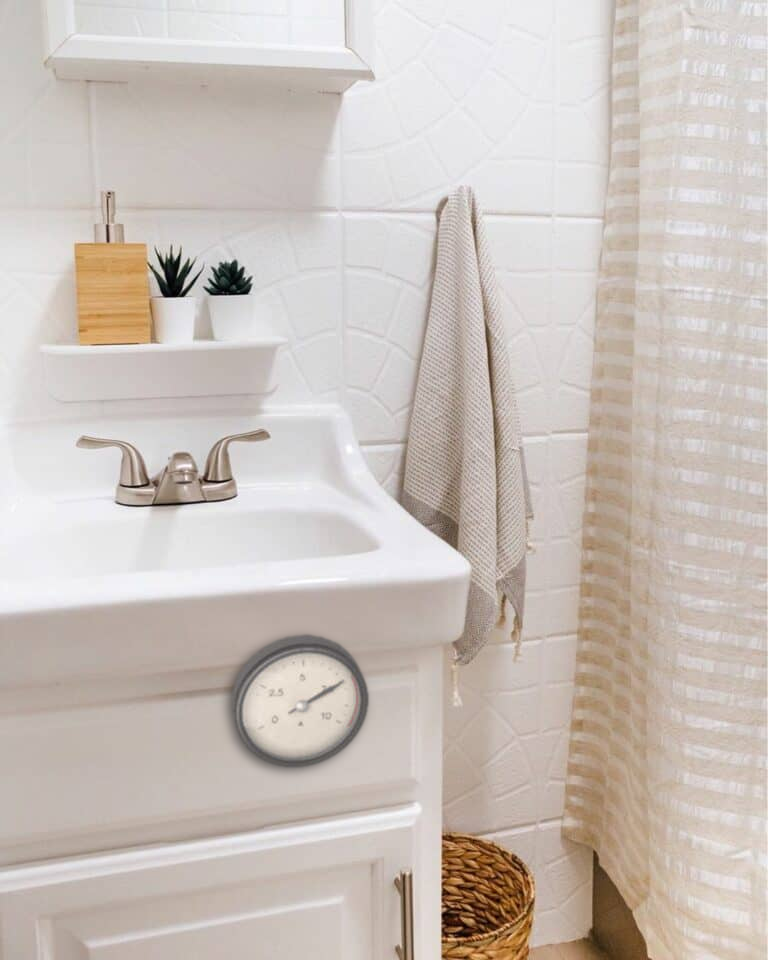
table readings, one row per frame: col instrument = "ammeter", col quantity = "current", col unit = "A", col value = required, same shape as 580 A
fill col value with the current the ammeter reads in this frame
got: 7.5 A
